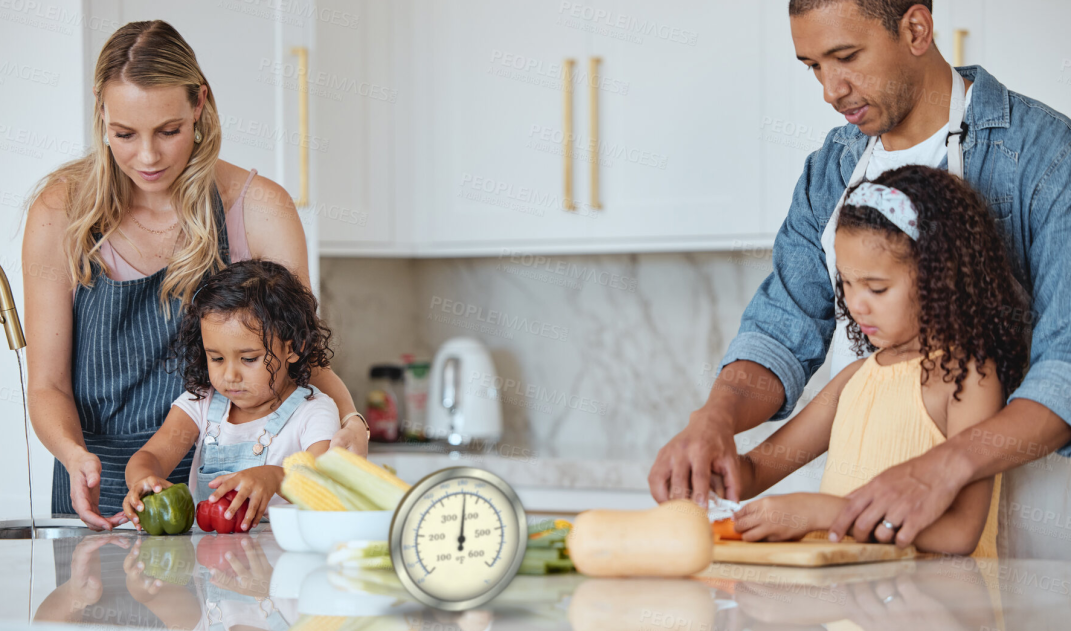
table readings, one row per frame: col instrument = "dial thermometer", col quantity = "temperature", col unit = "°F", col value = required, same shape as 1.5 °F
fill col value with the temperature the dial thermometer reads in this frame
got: 360 °F
